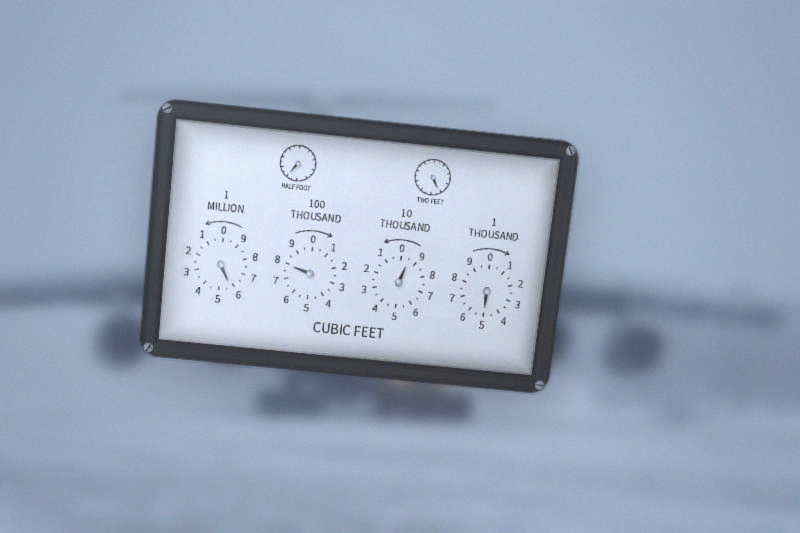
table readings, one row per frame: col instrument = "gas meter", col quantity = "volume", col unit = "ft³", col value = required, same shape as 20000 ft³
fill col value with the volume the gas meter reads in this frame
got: 579500 ft³
